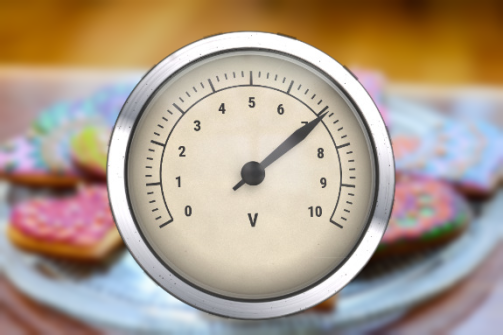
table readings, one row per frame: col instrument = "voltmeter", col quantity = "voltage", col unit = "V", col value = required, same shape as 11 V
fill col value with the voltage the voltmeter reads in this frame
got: 7.1 V
